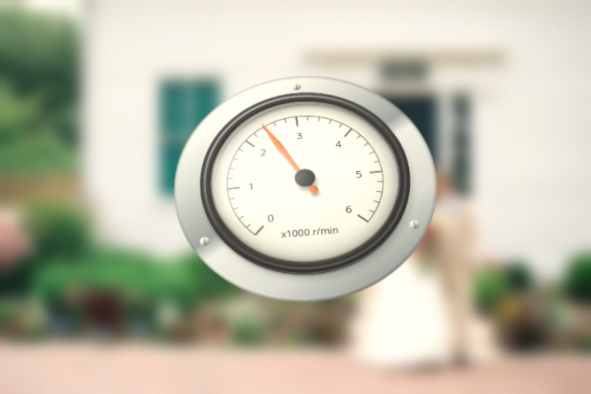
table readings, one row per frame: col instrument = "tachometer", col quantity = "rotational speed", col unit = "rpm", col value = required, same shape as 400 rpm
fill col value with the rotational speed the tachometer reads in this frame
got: 2400 rpm
